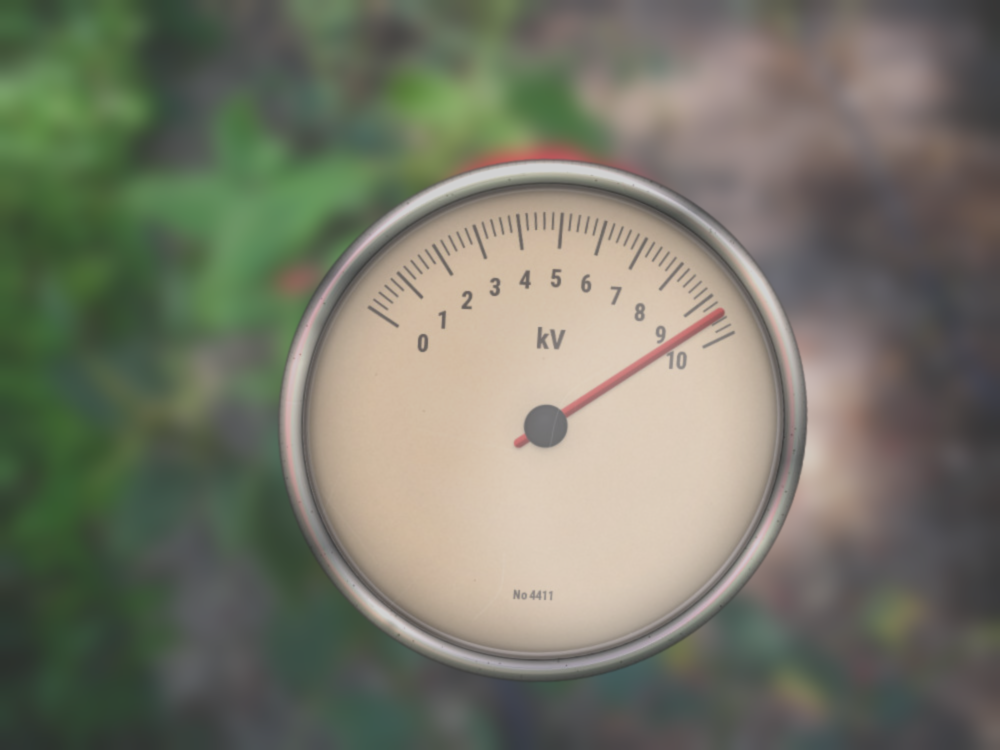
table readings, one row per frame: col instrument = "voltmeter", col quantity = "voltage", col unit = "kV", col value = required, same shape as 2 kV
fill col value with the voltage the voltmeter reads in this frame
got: 9.4 kV
